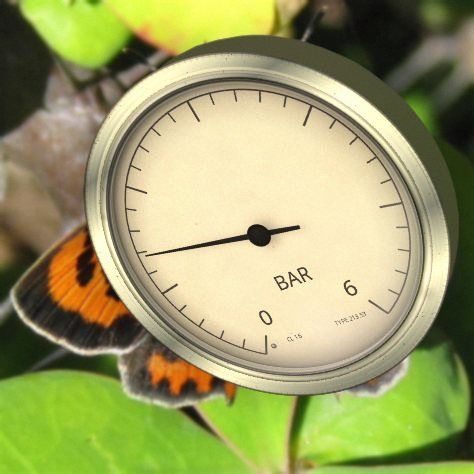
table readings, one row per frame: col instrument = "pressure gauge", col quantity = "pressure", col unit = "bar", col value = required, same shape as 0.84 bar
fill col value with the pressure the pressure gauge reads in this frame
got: 1.4 bar
